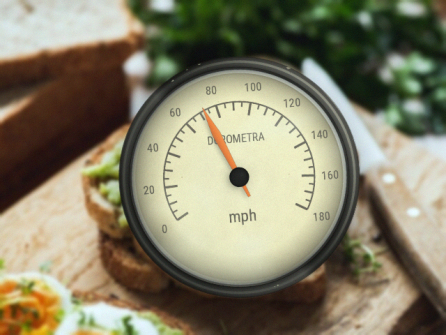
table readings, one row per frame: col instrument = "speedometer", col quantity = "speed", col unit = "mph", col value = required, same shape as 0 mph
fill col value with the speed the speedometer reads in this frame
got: 72.5 mph
